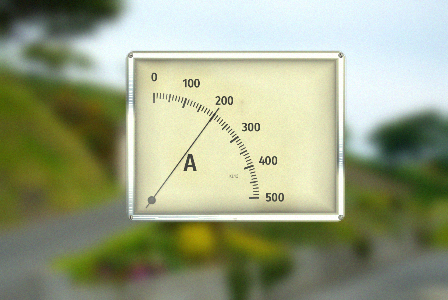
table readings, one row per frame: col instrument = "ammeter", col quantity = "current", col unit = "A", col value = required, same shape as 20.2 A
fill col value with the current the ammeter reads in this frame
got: 200 A
